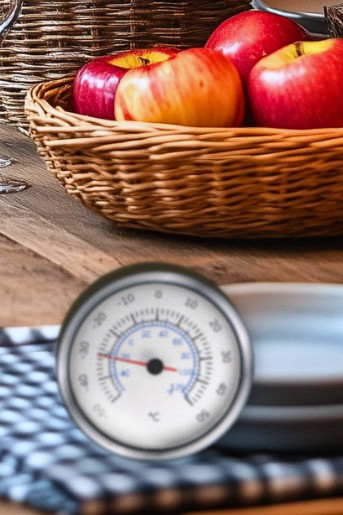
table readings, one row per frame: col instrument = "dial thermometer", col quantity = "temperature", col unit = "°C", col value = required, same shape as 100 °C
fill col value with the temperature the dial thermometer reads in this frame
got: -30 °C
